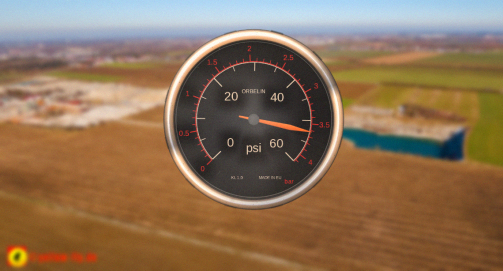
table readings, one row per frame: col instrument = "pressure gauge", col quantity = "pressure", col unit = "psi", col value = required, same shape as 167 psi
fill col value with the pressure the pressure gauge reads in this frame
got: 52.5 psi
